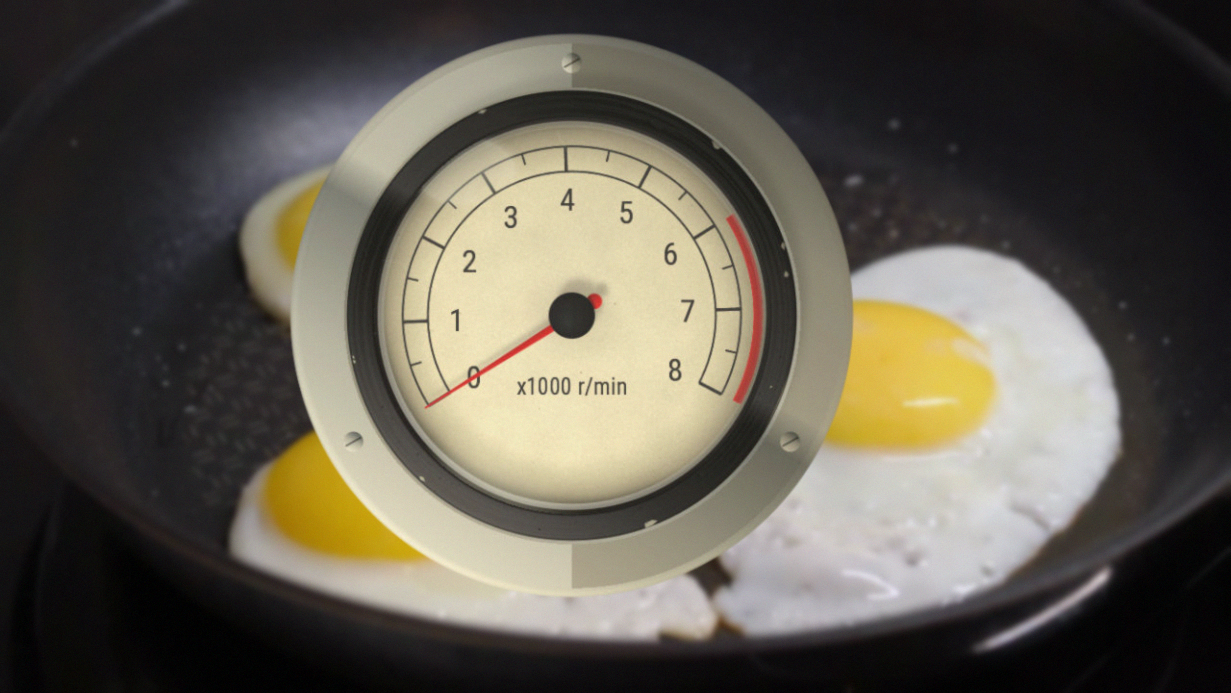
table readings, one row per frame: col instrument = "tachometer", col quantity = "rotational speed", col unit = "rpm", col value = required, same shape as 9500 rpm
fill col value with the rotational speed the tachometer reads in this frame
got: 0 rpm
